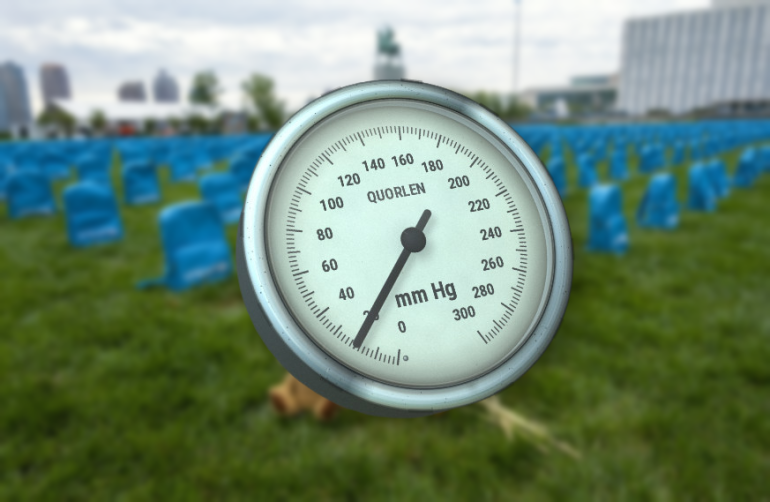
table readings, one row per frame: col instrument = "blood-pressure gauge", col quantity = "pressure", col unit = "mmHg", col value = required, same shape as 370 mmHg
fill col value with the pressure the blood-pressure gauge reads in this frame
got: 20 mmHg
